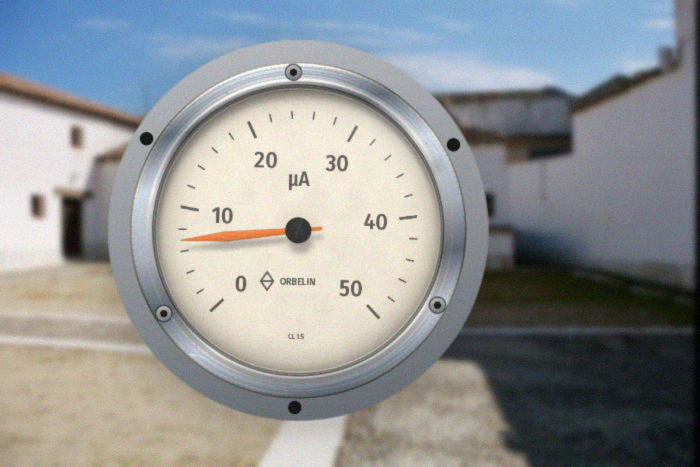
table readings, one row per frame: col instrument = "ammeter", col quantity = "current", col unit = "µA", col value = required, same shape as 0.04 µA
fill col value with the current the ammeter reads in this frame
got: 7 µA
